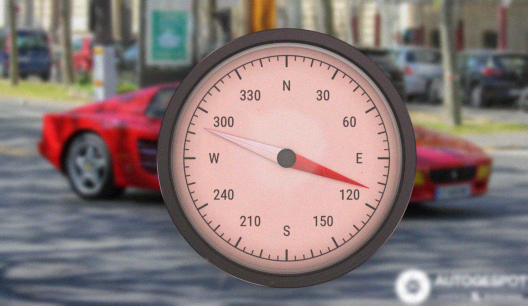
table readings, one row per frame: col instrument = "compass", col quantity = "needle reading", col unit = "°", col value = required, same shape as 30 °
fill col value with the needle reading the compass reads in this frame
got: 110 °
